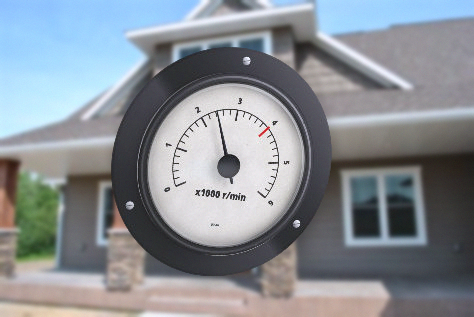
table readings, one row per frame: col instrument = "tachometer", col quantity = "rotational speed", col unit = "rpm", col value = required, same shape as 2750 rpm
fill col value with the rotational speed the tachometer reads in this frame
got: 2400 rpm
